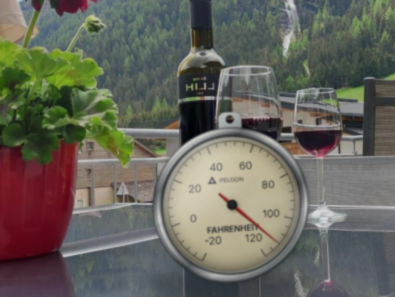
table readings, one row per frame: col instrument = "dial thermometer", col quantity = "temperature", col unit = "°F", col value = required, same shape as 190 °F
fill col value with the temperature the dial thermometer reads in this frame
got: 112 °F
